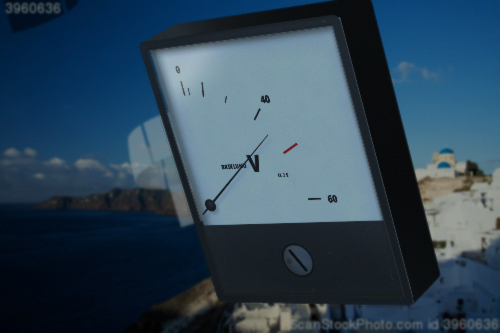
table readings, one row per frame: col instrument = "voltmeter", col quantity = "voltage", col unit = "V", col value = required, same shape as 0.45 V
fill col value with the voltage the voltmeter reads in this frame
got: 45 V
